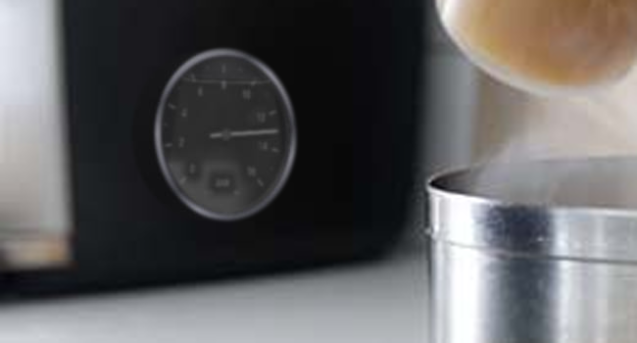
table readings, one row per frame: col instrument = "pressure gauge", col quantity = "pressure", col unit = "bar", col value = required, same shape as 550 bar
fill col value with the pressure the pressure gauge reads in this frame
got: 13 bar
